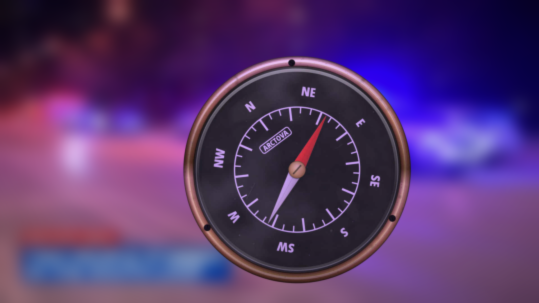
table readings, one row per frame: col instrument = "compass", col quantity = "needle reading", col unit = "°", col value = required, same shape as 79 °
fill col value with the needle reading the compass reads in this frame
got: 65 °
